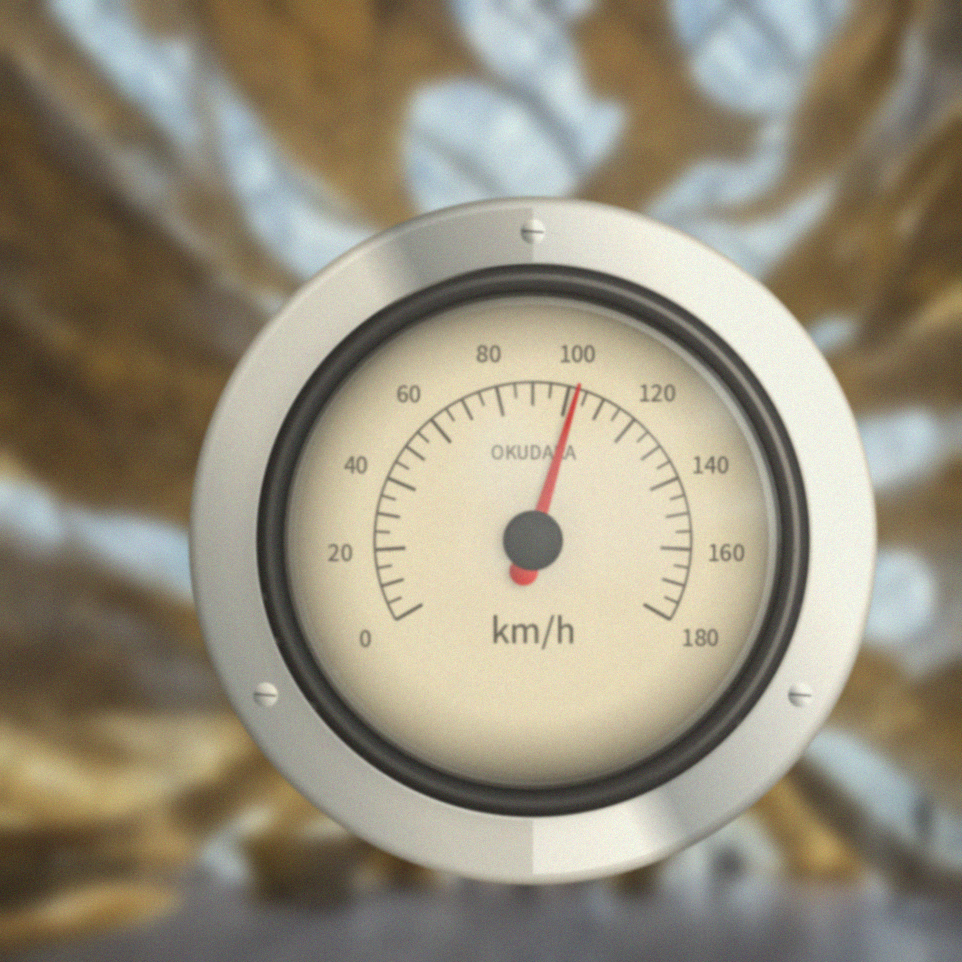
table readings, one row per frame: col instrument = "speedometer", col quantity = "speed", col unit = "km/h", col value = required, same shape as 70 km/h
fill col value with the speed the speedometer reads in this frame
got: 102.5 km/h
